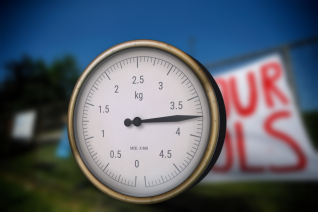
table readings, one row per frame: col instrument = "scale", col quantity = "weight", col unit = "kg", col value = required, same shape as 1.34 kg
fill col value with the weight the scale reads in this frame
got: 3.75 kg
